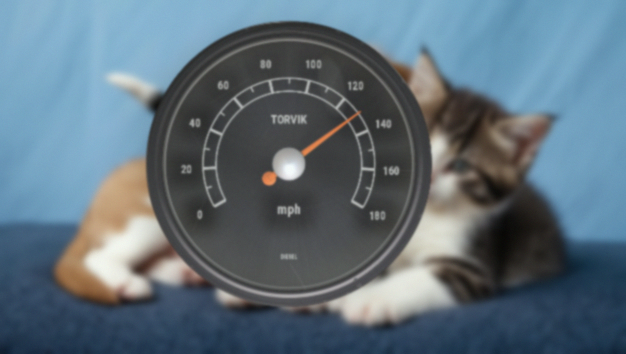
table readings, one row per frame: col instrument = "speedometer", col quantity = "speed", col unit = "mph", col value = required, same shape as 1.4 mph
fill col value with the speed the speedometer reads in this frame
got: 130 mph
